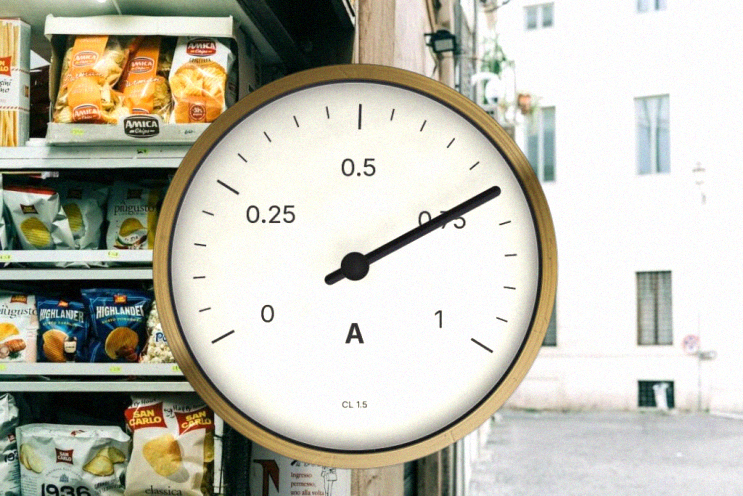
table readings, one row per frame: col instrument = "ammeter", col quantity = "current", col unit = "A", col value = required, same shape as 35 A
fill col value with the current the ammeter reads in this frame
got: 0.75 A
